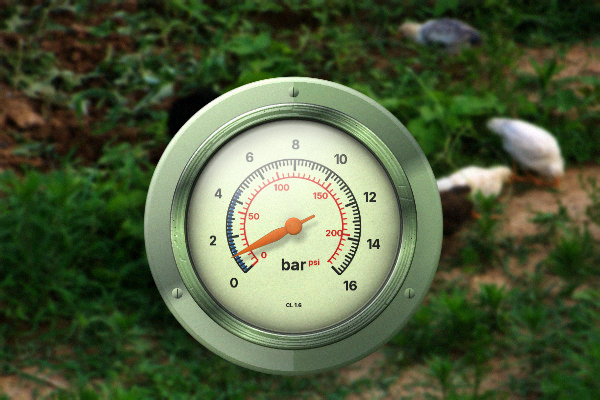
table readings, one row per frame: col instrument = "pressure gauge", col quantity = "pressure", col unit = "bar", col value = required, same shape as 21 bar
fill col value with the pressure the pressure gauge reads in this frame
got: 1 bar
